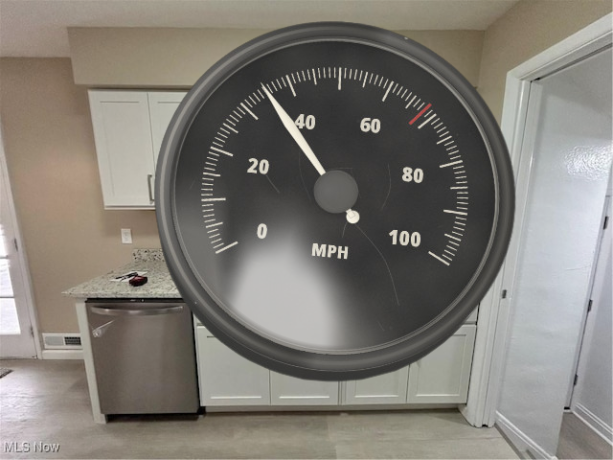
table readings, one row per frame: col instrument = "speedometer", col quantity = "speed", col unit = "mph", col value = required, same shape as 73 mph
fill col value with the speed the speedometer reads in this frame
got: 35 mph
